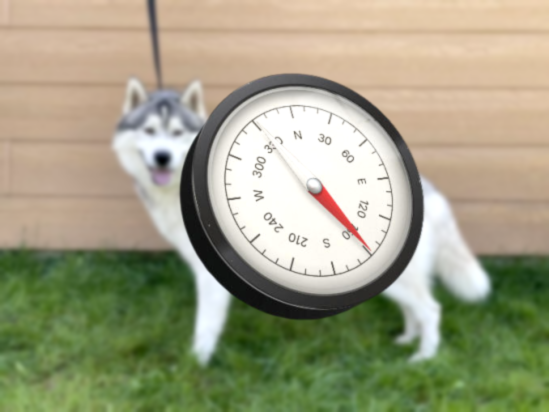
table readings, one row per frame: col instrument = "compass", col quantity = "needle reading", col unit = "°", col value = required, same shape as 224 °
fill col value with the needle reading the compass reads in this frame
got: 150 °
